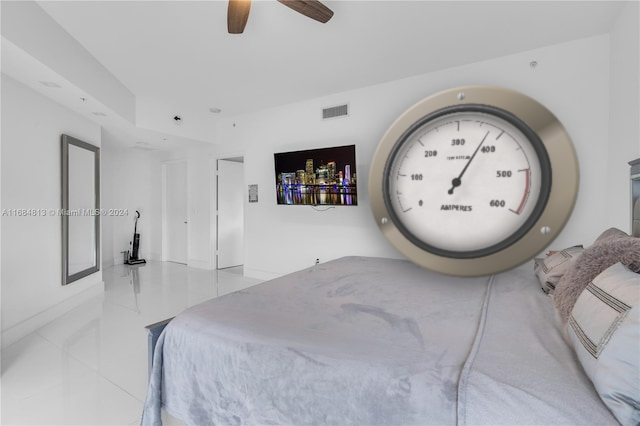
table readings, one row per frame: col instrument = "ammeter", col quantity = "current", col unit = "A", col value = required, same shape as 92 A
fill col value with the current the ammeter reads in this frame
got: 375 A
